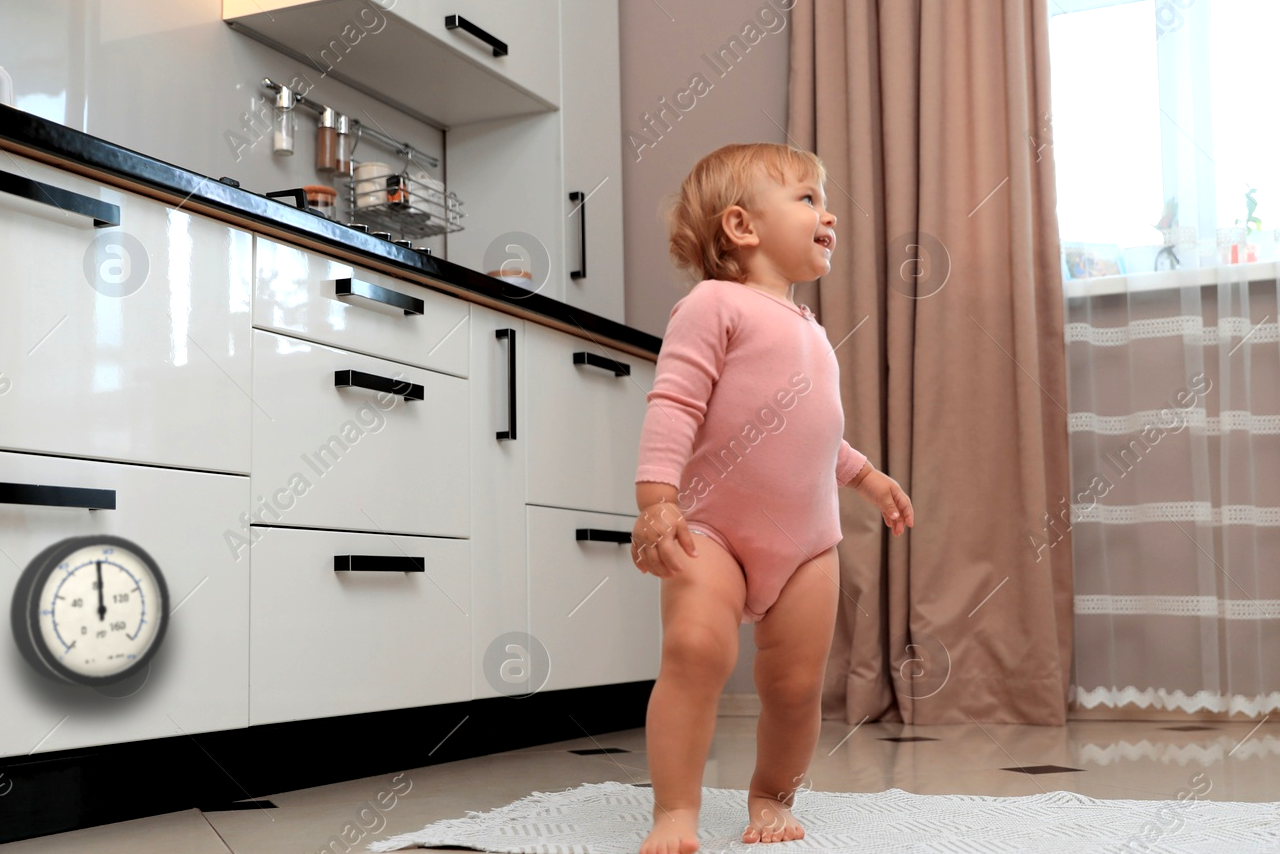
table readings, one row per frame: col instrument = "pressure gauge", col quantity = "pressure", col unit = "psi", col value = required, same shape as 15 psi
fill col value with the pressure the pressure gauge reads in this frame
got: 80 psi
